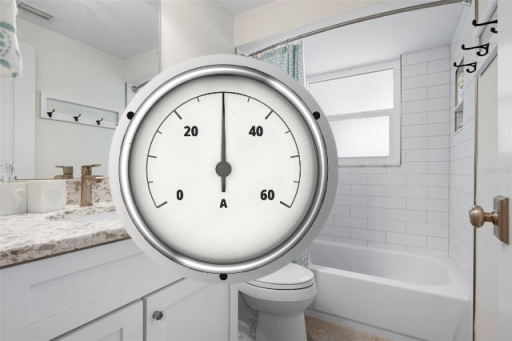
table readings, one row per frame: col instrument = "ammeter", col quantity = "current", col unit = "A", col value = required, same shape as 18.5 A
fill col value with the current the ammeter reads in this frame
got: 30 A
